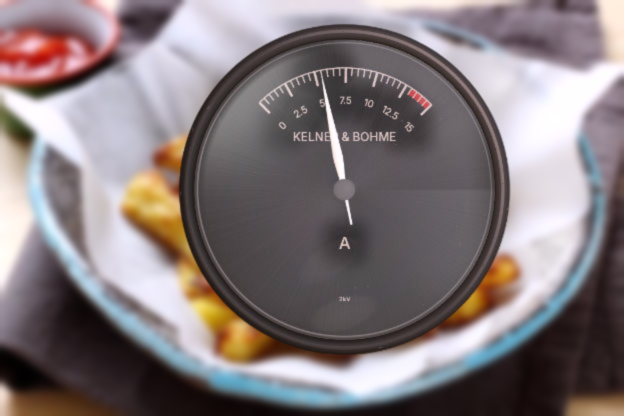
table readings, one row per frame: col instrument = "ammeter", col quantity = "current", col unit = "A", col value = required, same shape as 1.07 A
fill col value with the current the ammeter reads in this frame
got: 5.5 A
